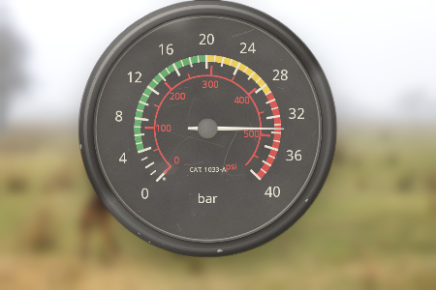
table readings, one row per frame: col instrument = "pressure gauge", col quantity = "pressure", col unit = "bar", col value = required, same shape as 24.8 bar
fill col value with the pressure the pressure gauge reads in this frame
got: 33.5 bar
